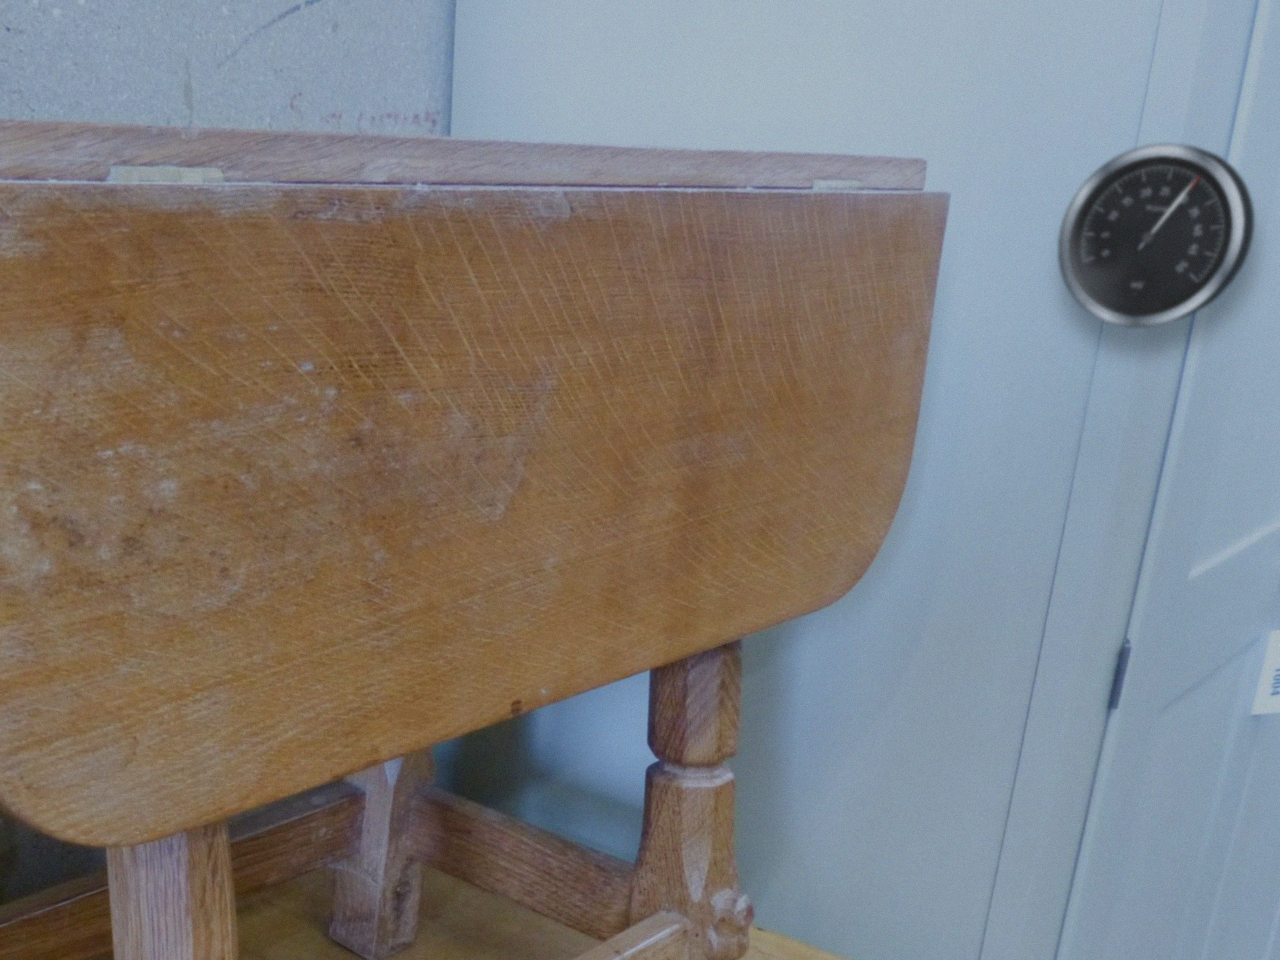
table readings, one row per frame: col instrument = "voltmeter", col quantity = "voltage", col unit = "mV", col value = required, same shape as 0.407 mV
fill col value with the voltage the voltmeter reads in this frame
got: 30 mV
